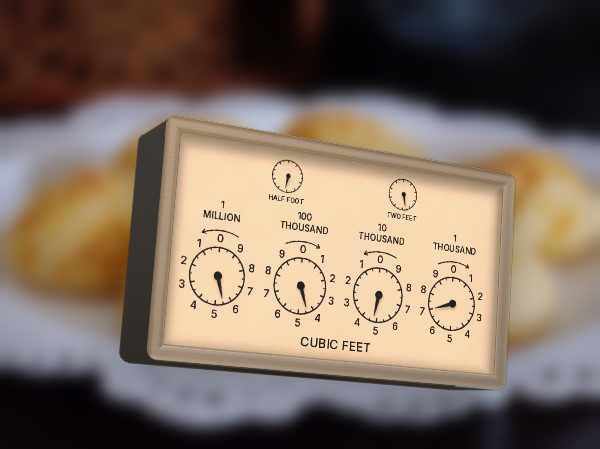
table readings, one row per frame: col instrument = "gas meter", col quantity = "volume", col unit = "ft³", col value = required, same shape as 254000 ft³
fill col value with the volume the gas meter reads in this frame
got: 544700 ft³
